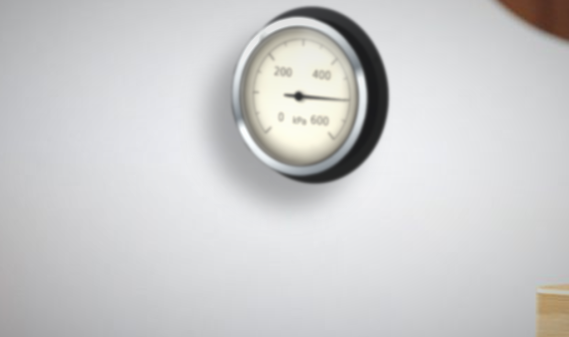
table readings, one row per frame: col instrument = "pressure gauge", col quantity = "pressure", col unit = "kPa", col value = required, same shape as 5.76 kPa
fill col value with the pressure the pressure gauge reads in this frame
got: 500 kPa
